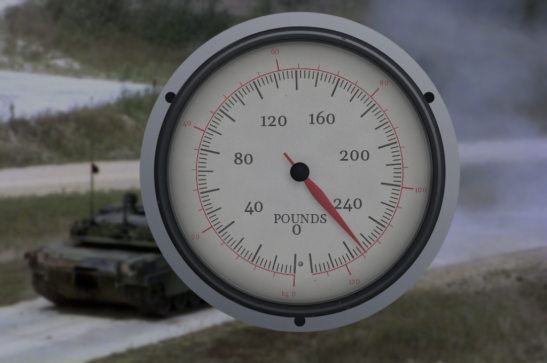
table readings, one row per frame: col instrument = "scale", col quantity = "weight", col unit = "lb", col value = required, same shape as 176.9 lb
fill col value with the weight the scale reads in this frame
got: 254 lb
